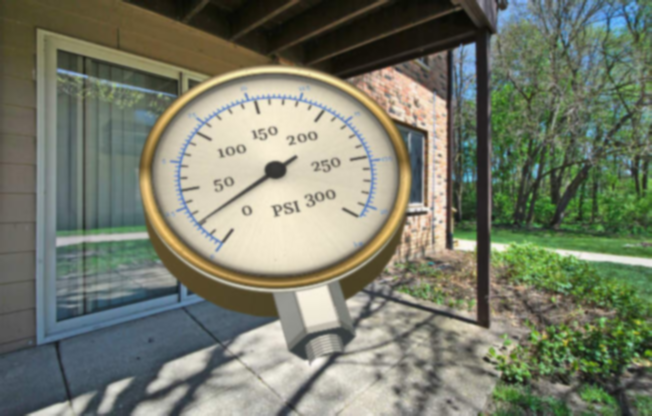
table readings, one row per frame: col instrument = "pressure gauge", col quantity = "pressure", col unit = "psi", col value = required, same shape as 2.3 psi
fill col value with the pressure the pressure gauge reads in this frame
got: 20 psi
